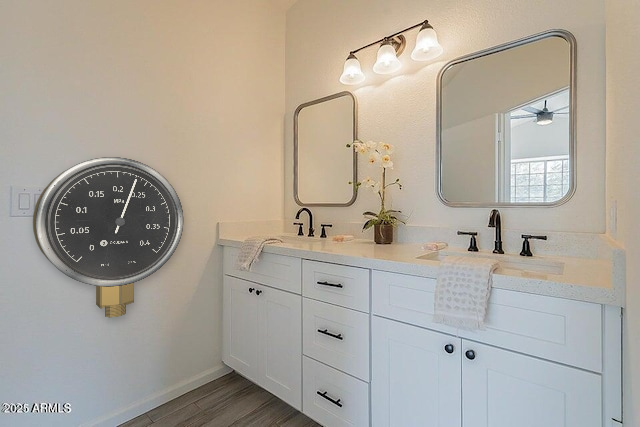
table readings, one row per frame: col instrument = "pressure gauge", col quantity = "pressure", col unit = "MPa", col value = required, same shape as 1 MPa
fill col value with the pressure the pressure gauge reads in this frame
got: 0.23 MPa
